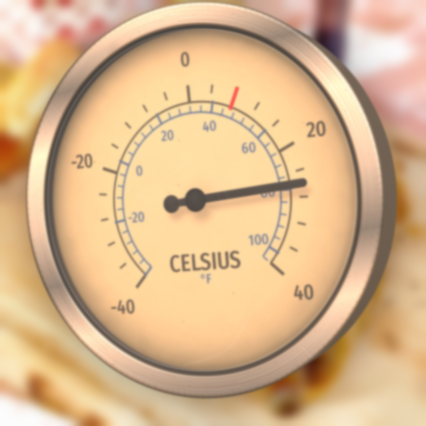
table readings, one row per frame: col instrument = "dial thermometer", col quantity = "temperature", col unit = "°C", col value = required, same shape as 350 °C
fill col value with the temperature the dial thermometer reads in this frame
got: 26 °C
